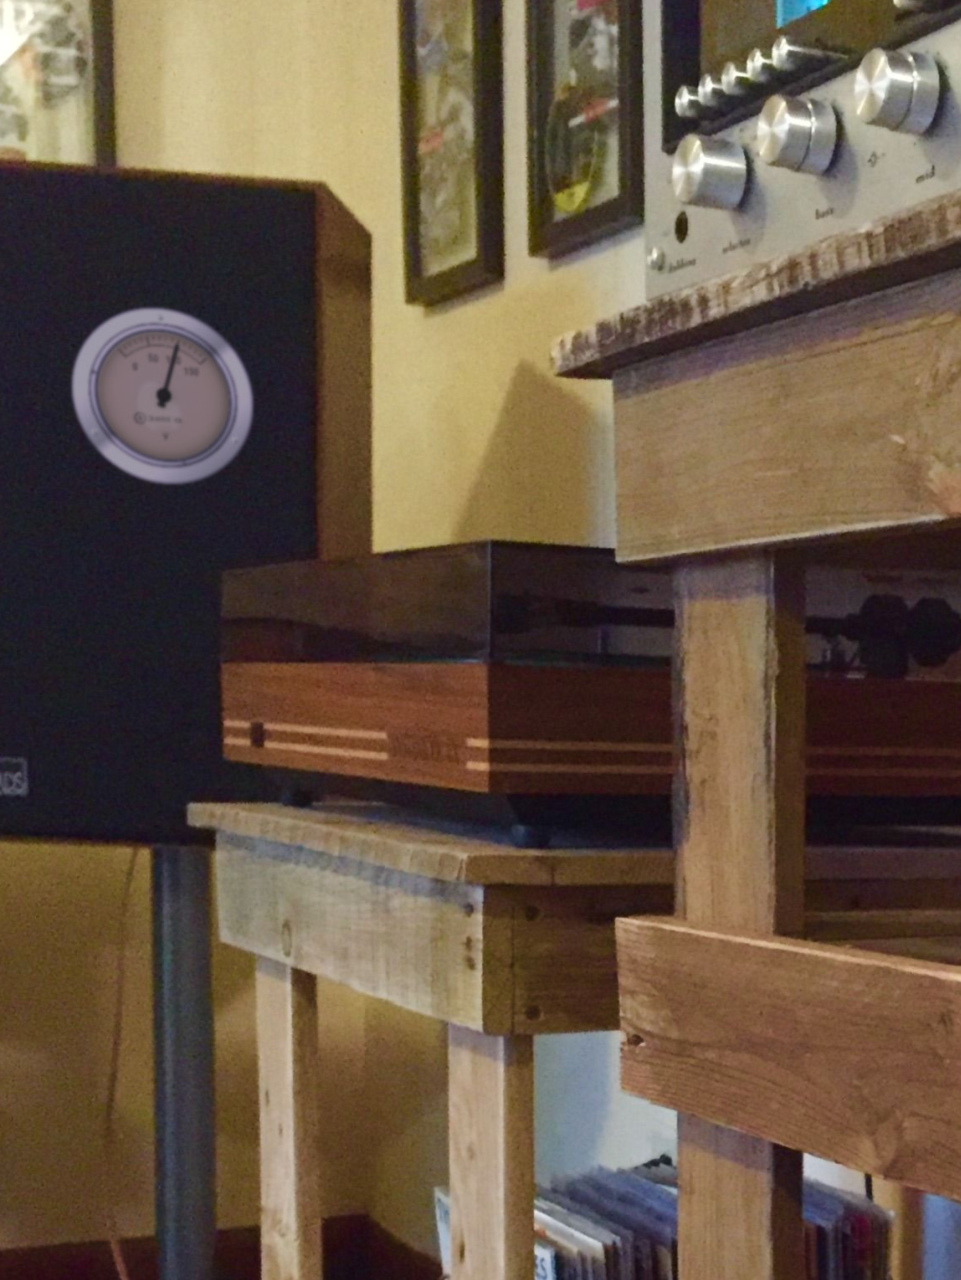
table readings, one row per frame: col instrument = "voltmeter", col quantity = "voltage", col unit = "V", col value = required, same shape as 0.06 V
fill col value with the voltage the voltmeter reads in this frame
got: 100 V
